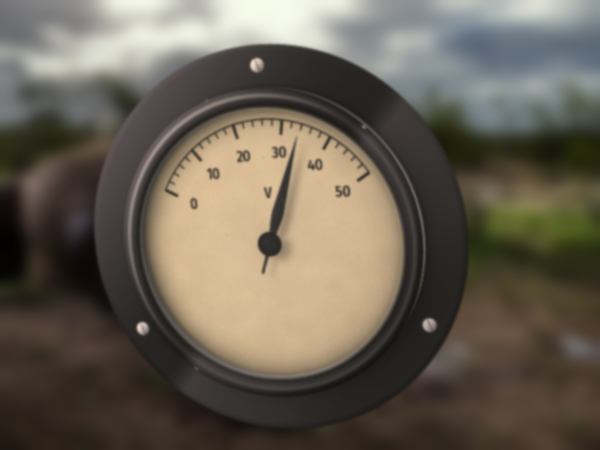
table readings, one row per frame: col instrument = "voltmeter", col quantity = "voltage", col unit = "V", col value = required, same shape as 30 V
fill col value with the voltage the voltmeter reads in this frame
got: 34 V
